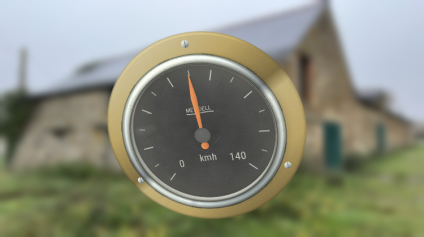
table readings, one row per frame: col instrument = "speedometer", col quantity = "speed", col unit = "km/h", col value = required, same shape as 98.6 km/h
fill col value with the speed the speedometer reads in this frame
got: 70 km/h
